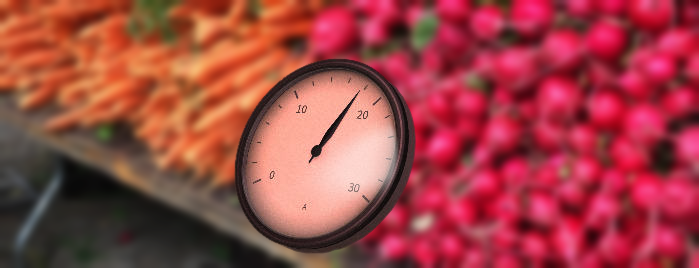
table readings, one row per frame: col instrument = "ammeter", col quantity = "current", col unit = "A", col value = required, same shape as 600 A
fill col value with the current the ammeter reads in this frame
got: 18 A
